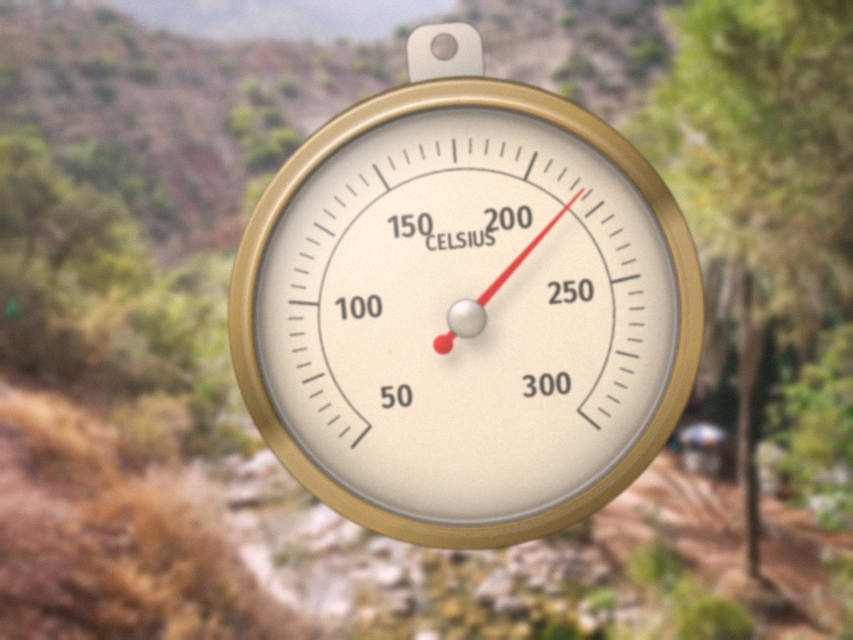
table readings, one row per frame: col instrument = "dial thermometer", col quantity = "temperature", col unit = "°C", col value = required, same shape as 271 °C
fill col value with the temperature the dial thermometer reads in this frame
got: 217.5 °C
